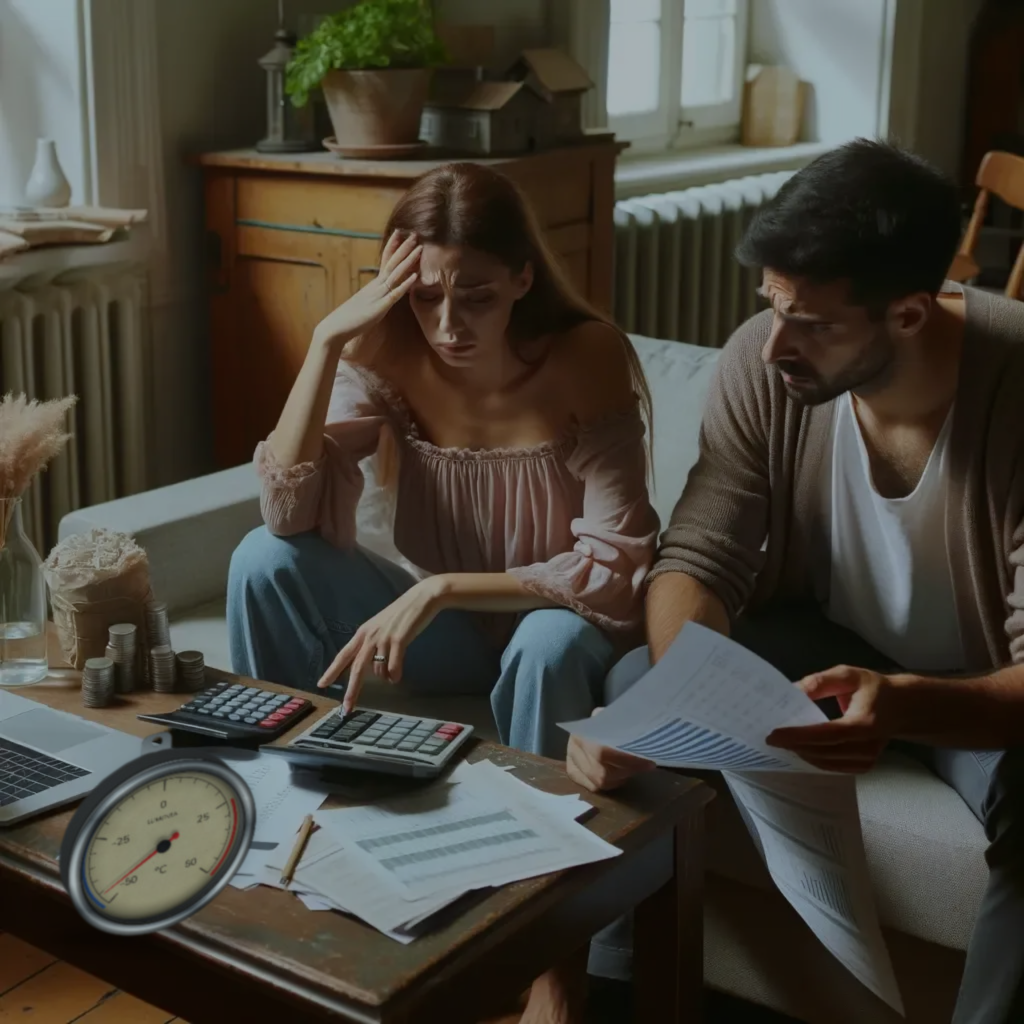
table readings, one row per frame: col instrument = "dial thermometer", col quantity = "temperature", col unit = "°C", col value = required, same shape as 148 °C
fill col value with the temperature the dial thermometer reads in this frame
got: -45 °C
